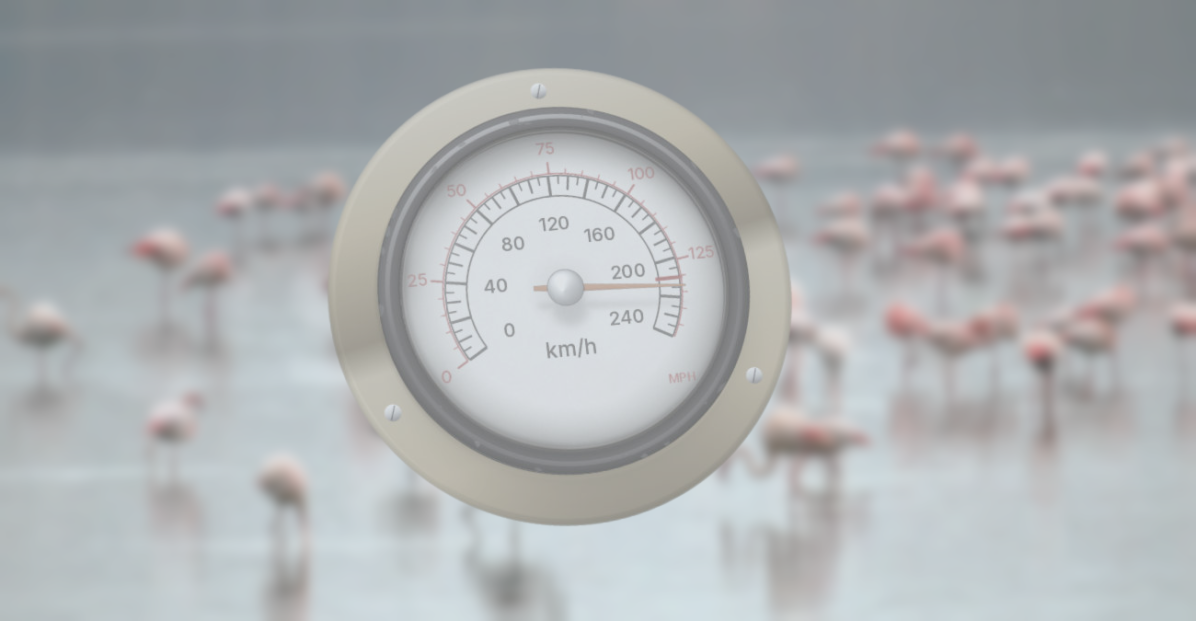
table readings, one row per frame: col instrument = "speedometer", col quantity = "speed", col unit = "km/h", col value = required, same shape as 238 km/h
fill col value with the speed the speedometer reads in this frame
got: 215 km/h
